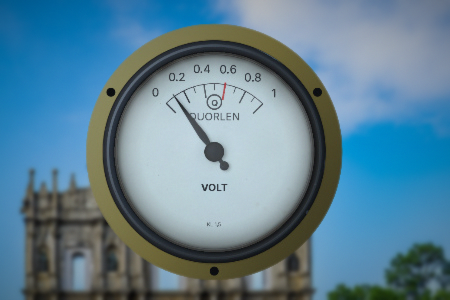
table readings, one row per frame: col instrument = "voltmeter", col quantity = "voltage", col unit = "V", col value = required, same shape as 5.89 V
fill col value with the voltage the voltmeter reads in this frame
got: 0.1 V
